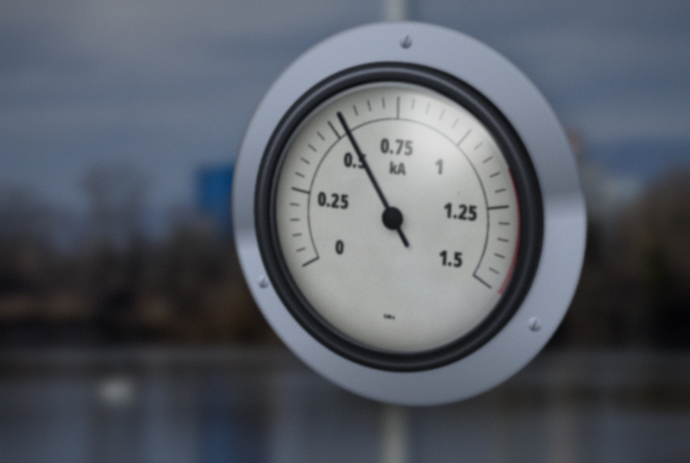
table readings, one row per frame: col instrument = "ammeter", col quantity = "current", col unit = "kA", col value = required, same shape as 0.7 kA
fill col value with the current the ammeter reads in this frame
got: 0.55 kA
